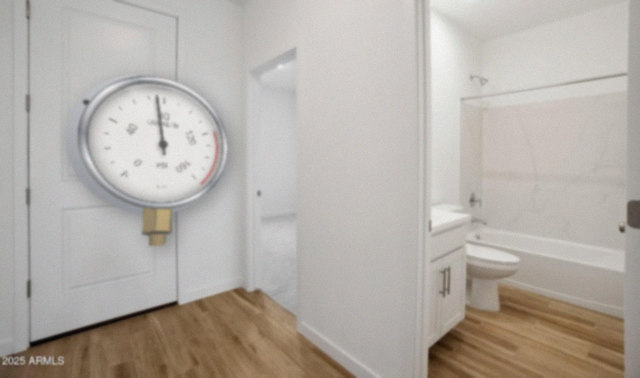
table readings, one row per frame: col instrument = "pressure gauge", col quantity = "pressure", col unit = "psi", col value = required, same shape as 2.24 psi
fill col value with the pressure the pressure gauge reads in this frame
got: 75 psi
